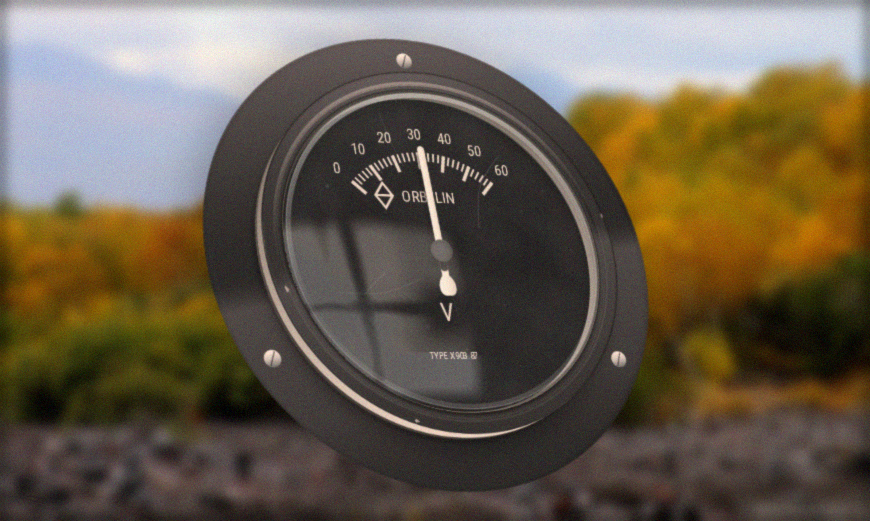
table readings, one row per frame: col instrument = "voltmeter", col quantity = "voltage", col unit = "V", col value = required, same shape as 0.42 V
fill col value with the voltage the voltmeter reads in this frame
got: 30 V
